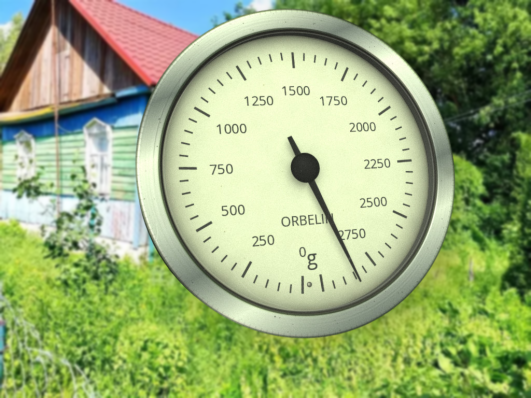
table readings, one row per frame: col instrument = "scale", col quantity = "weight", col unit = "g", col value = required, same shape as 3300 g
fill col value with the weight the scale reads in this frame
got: 2850 g
